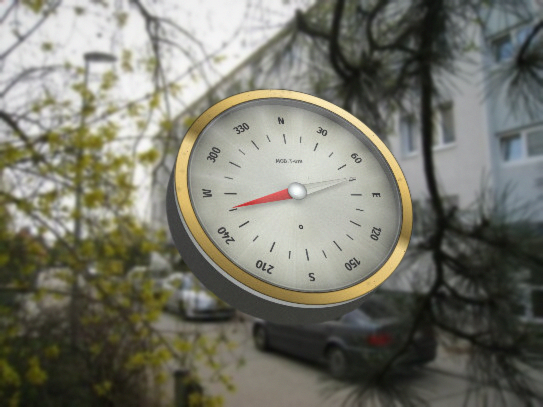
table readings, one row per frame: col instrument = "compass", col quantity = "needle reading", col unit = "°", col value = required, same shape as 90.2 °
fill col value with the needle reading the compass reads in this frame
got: 255 °
